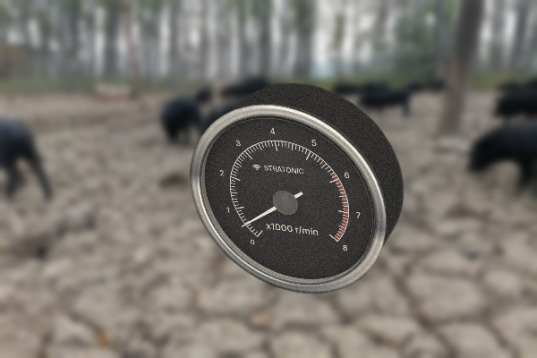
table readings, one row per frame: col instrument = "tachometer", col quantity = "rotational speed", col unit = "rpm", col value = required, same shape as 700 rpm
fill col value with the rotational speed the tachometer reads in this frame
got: 500 rpm
